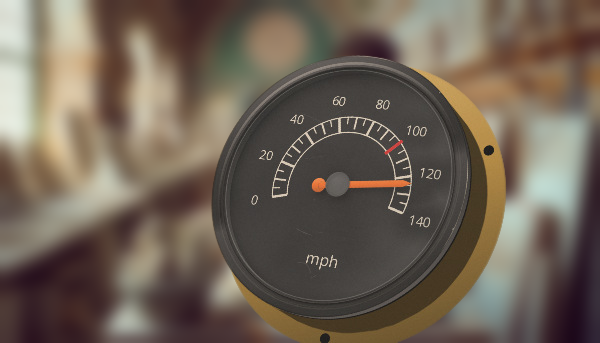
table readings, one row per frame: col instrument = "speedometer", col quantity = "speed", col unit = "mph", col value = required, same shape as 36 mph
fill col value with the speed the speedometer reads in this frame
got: 125 mph
